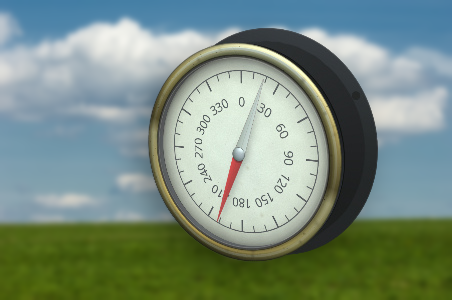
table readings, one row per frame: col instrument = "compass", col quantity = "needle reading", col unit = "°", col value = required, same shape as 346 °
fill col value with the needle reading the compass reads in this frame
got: 200 °
